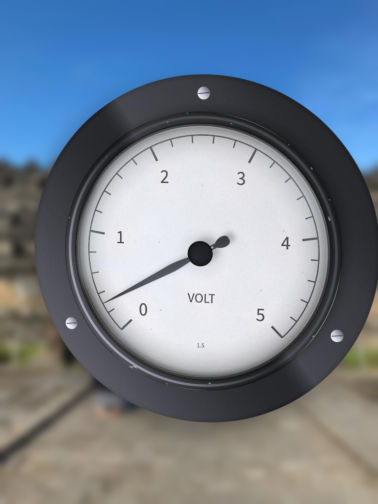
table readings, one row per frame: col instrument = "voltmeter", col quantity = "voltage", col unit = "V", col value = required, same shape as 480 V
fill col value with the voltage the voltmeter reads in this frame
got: 0.3 V
